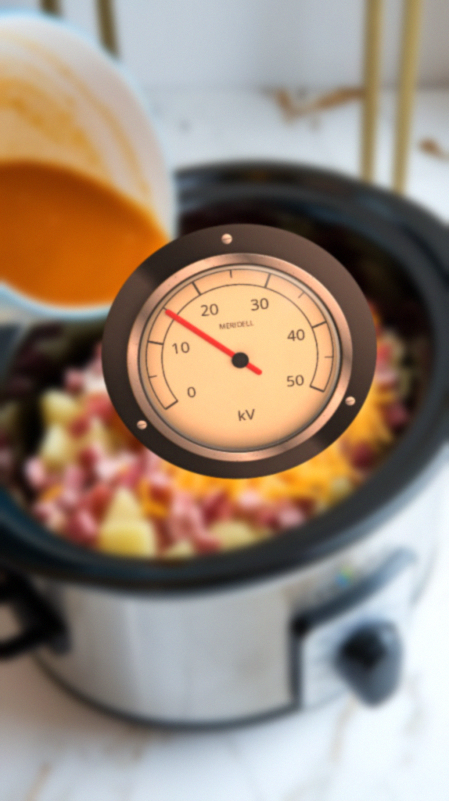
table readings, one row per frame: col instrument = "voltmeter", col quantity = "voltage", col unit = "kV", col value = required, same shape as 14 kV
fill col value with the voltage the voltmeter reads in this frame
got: 15 kV
